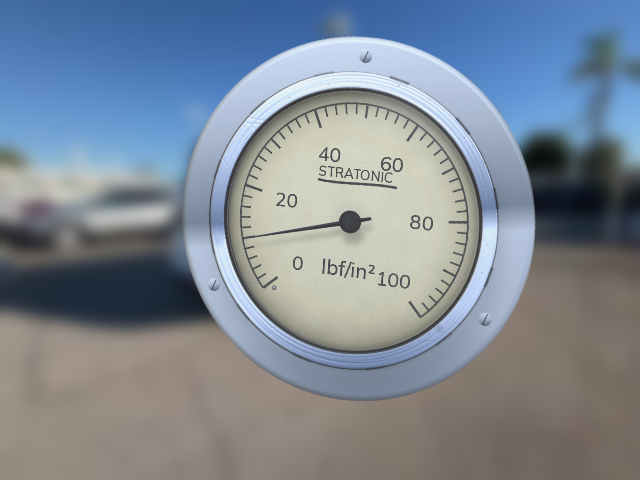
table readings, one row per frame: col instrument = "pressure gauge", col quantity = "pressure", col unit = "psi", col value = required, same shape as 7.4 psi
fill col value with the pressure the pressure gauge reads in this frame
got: 10 psi
